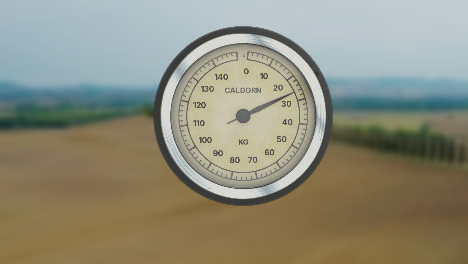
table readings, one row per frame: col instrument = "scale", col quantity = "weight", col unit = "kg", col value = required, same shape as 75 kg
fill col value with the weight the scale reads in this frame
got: 26 kg
